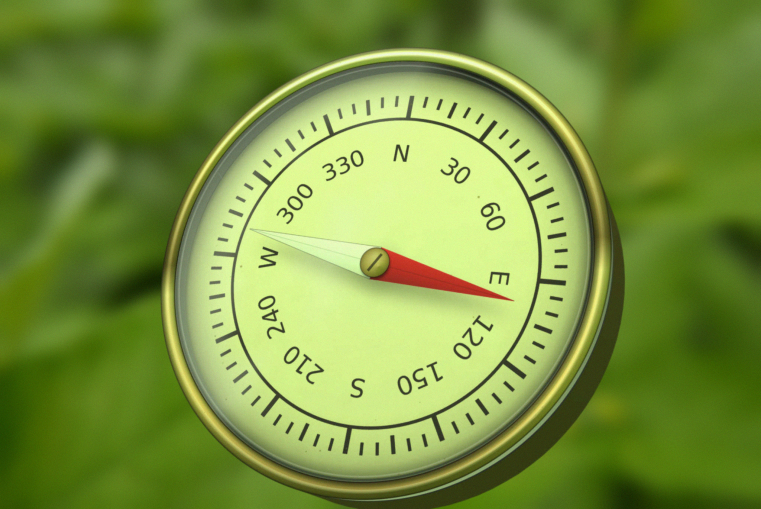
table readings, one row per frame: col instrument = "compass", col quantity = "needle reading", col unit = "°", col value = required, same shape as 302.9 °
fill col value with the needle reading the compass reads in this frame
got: 100 °
